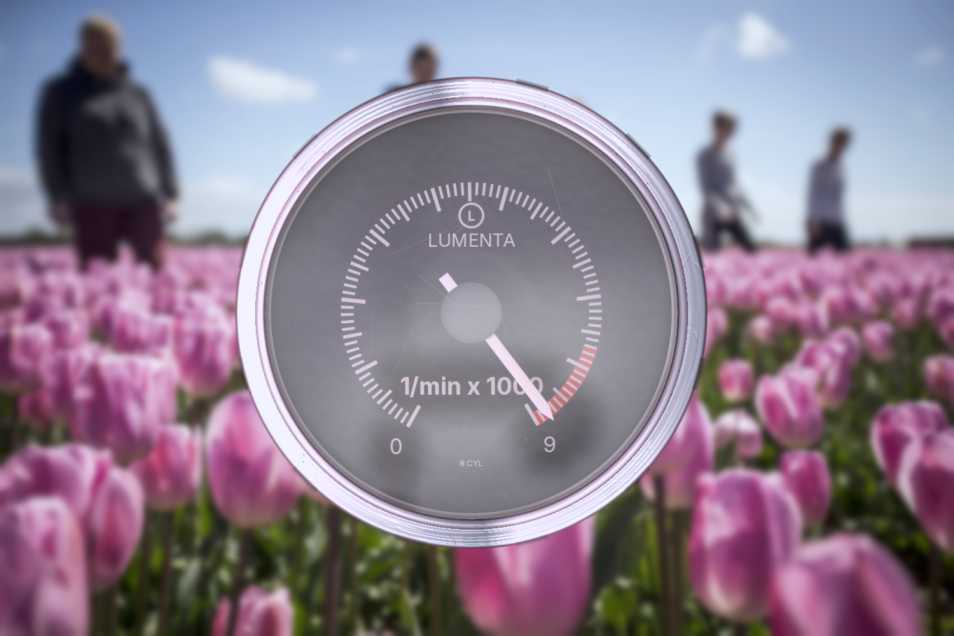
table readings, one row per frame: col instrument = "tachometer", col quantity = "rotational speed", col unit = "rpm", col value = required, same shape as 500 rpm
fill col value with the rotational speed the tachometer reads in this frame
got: 8800 rpm
